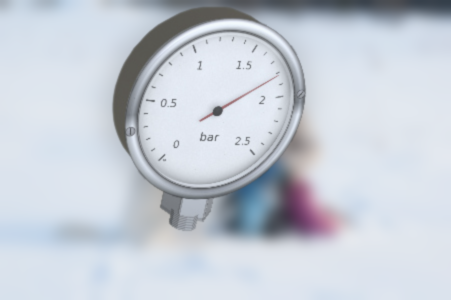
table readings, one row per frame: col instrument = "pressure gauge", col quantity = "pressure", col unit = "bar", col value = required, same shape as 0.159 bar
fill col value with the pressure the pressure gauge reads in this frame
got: 1.8 bar
